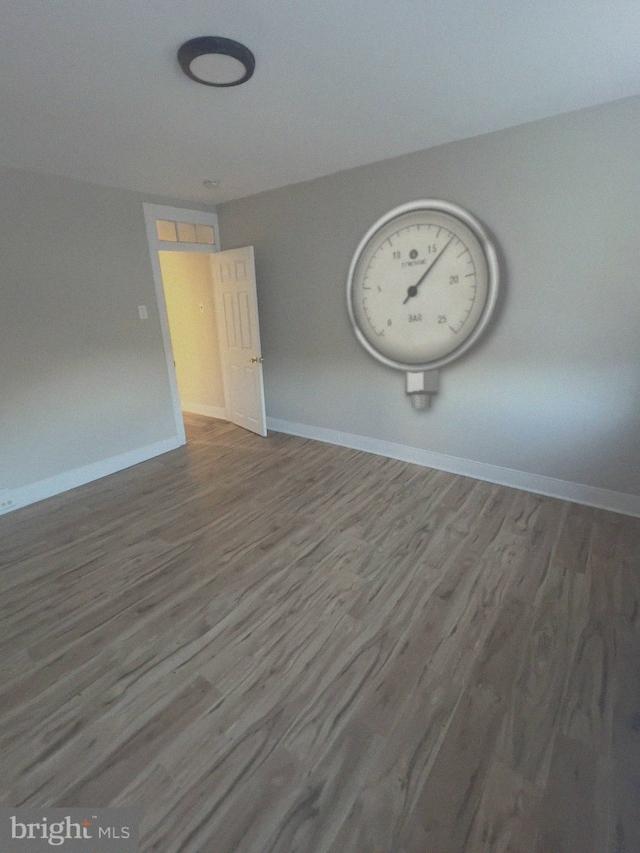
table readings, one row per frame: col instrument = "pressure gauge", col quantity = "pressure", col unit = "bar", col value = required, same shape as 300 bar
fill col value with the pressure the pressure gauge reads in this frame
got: 16.5 bar
